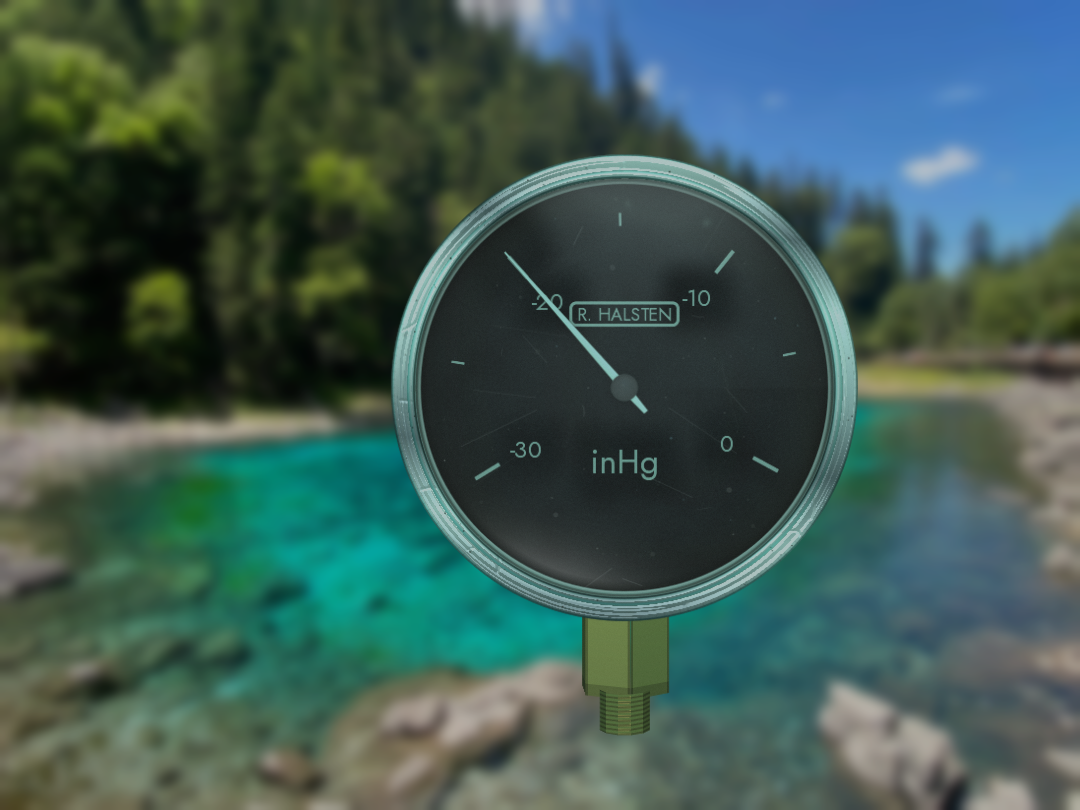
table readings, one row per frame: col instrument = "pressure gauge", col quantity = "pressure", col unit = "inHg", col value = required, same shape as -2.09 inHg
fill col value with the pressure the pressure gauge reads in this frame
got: -20 inHg
